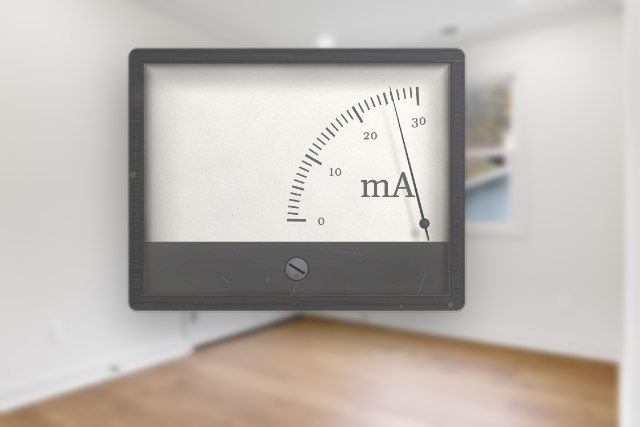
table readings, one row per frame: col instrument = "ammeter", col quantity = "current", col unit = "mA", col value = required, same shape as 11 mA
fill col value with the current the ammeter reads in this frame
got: 26 mA
